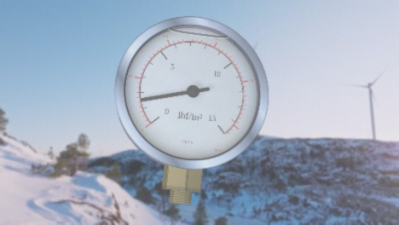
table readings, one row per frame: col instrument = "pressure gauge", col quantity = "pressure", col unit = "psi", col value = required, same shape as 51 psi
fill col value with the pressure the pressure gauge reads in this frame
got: 1.5 psi
